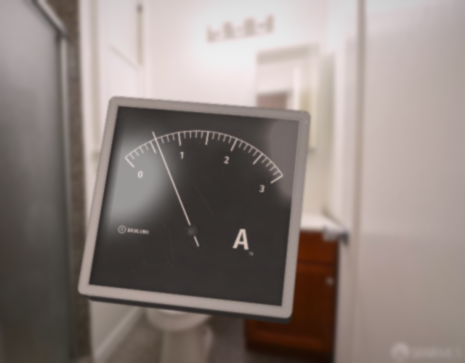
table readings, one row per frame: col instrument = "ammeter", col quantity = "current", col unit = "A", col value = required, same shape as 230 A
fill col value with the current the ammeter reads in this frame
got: 0.6 A
